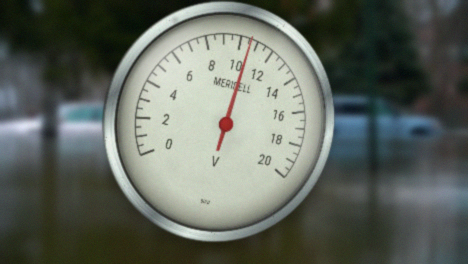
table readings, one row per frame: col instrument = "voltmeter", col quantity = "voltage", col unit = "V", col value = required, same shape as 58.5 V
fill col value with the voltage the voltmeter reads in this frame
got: 10.5 V
